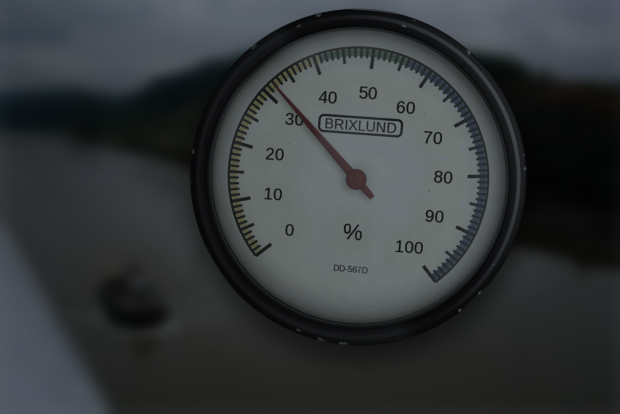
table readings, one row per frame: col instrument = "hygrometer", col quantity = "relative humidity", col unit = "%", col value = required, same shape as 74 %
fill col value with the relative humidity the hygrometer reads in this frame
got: 32 %
